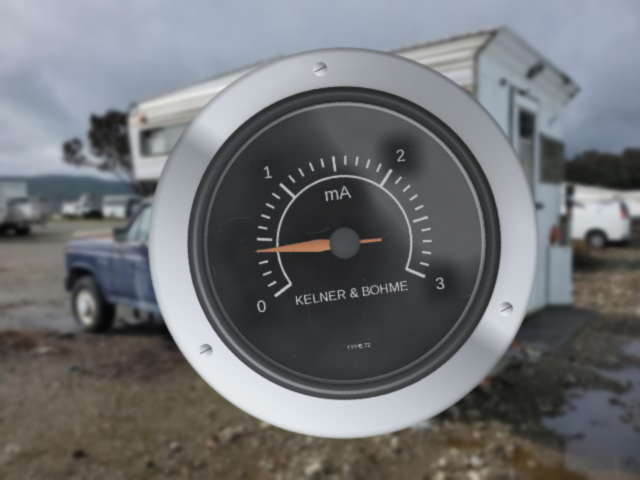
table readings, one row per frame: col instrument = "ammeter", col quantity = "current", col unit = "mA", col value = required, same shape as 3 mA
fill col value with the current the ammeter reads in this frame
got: 0.4 mA
